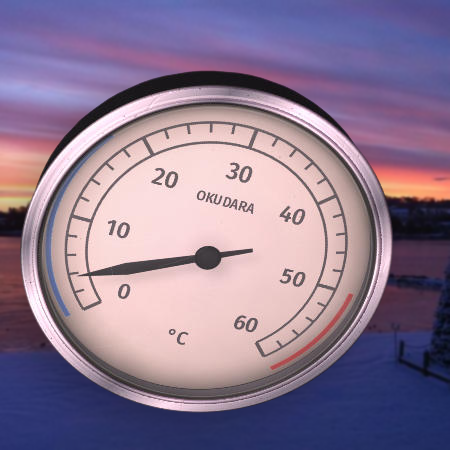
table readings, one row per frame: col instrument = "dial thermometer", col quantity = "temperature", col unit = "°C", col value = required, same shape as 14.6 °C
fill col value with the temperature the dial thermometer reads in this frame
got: 4 °C
